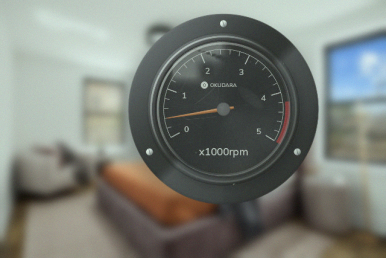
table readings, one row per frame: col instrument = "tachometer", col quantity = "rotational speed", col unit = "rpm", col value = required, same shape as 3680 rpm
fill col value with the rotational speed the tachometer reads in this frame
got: 400 rpm
